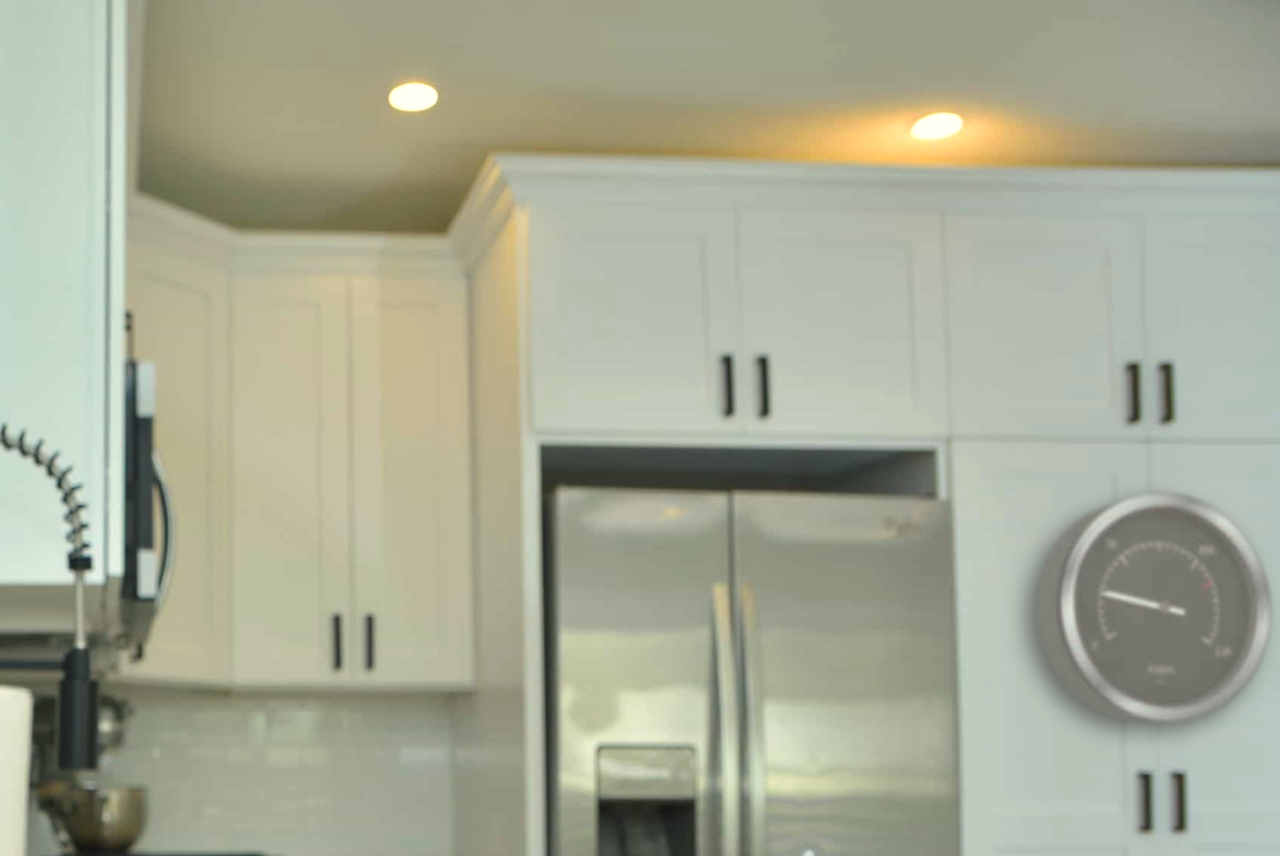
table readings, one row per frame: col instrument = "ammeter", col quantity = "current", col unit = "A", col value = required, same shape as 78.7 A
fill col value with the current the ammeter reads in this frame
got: 25 A
